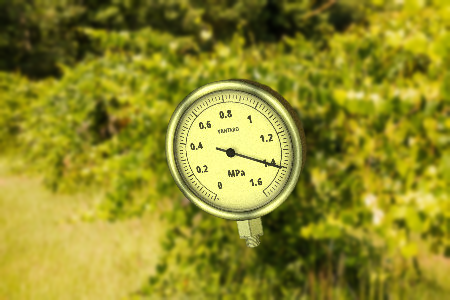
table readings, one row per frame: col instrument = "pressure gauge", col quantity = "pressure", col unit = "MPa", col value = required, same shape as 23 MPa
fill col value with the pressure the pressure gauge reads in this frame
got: 1.4 MPa
